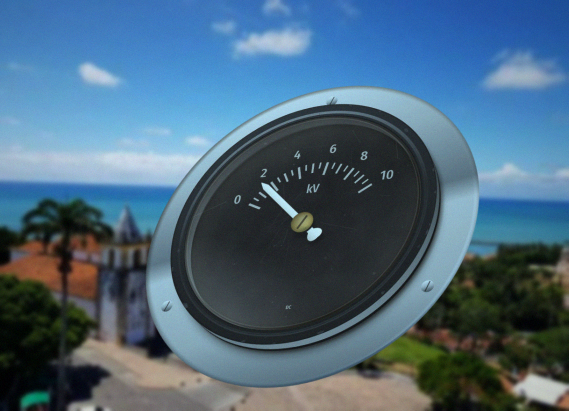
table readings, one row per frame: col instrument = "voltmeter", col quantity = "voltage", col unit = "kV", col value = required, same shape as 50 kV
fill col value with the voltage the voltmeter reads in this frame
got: 1.5 kV
